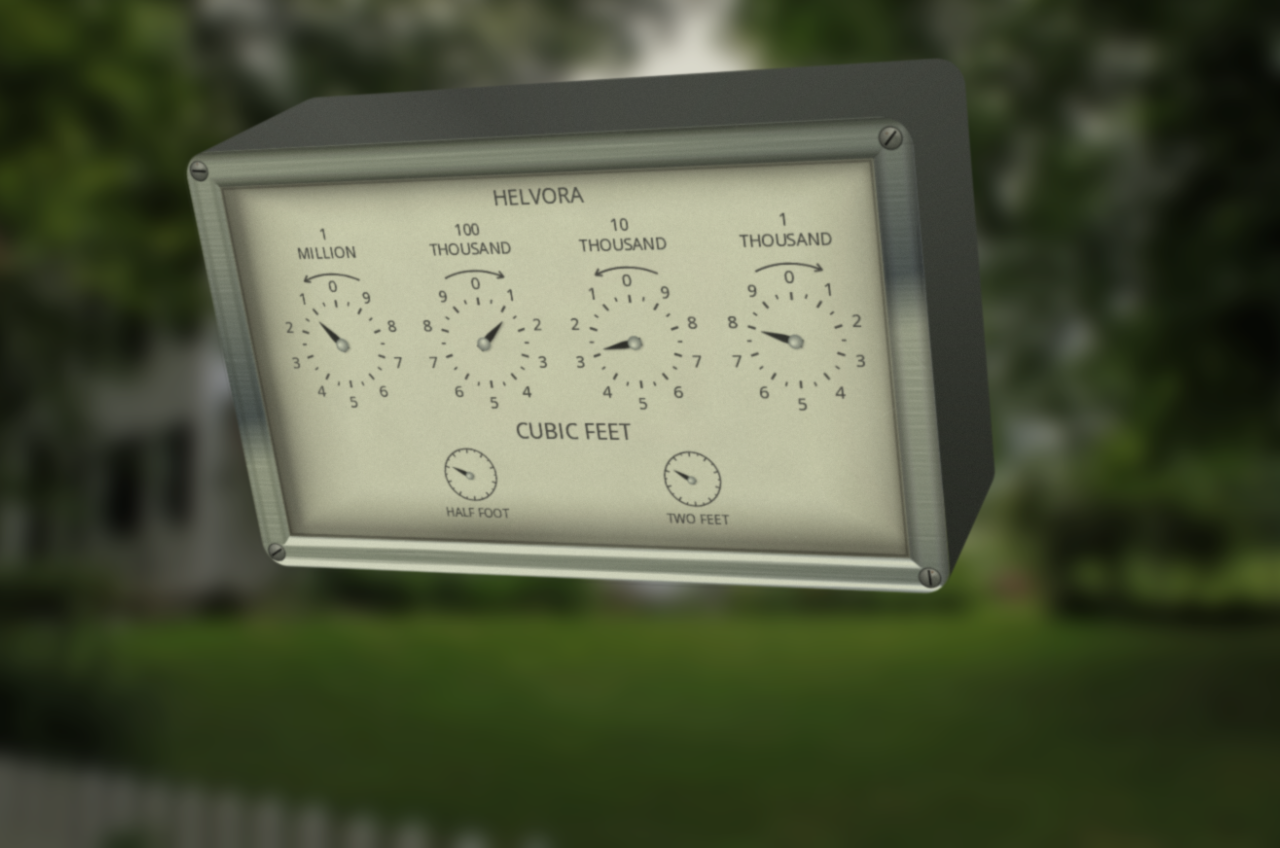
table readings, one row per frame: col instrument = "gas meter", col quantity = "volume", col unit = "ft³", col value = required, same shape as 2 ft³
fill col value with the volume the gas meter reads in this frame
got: 112800 ft³
